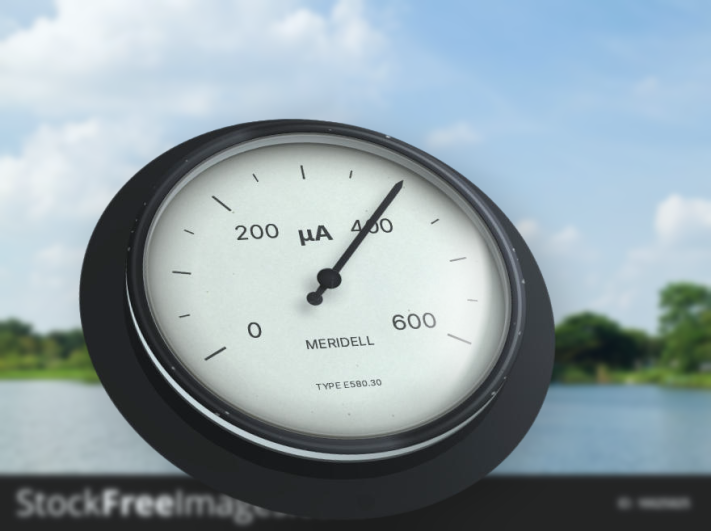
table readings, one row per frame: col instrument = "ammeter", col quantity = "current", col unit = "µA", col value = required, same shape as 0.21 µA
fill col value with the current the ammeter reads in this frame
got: 400 µA
